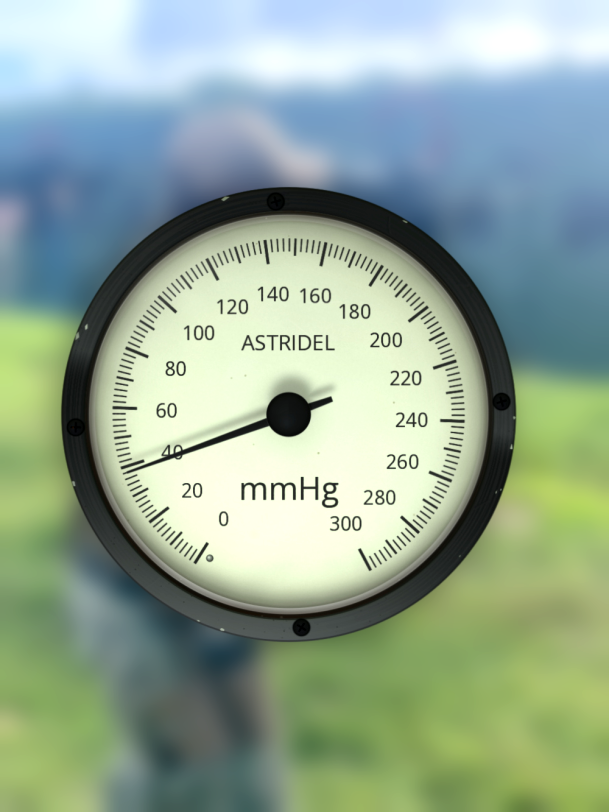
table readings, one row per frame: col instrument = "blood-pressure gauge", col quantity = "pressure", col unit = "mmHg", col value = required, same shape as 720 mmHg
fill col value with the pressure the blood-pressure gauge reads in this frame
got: 38 mmHg
